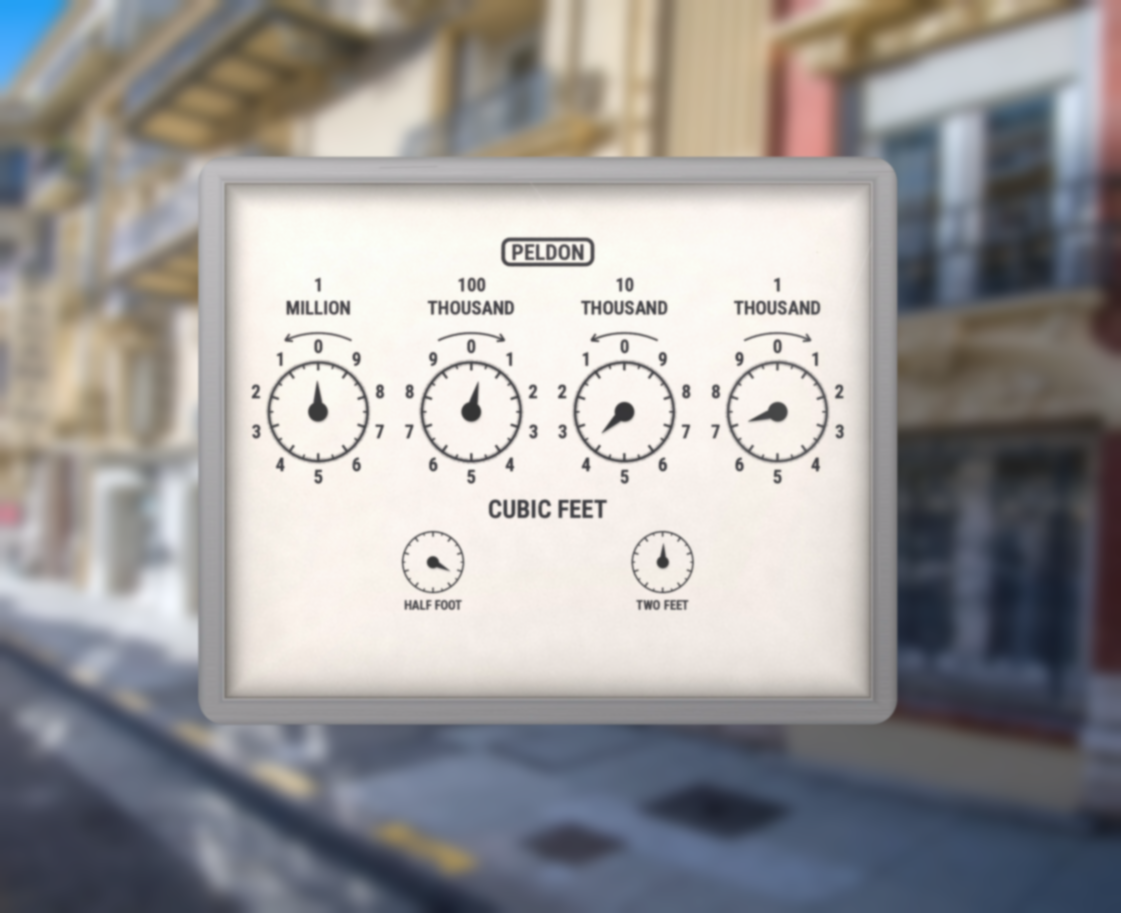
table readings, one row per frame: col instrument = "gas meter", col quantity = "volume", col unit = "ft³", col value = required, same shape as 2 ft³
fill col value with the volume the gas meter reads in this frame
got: 3700 ft³
